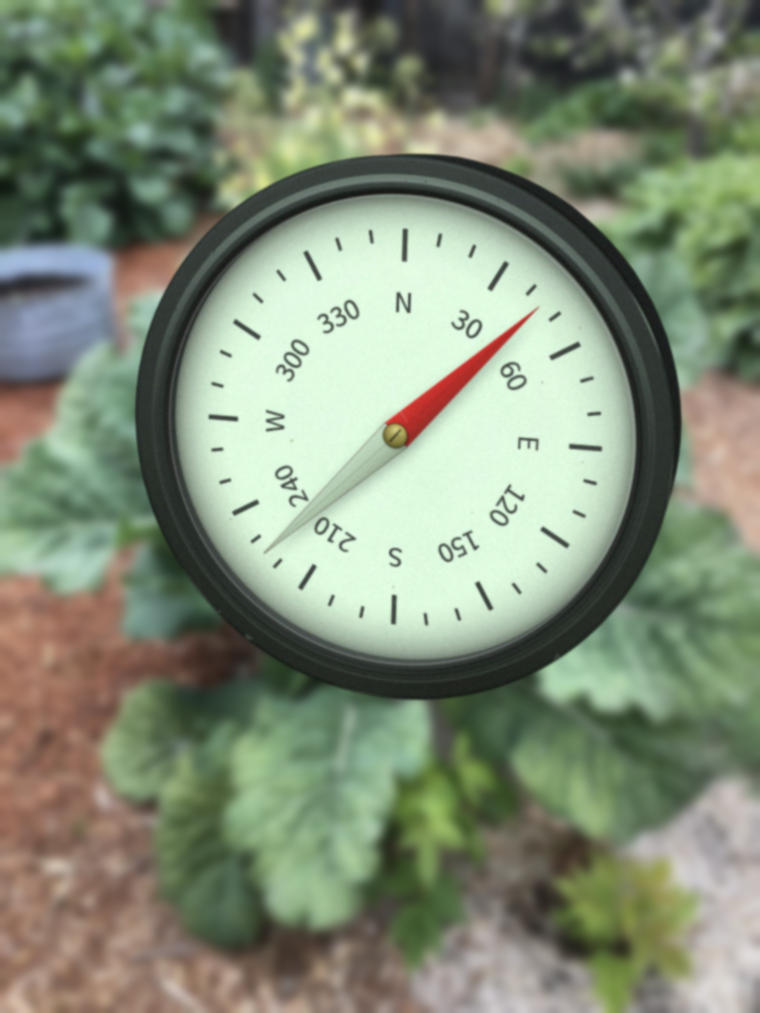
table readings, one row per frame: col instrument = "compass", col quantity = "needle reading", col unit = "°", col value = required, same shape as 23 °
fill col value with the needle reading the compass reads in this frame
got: 45 °
